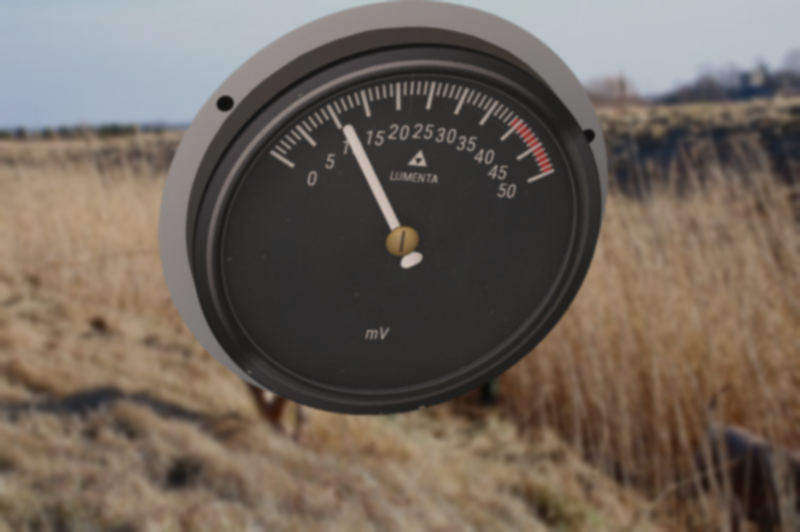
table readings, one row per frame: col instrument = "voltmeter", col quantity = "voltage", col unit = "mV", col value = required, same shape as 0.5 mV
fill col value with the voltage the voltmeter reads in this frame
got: 11 mV
